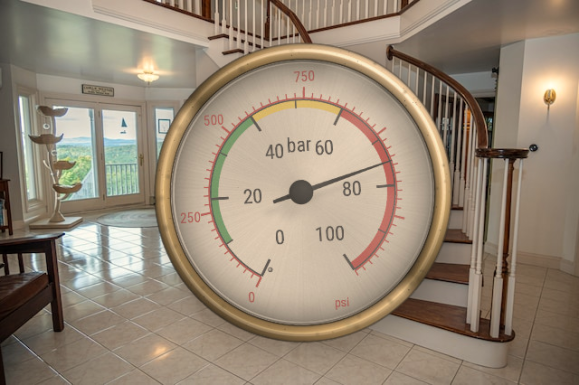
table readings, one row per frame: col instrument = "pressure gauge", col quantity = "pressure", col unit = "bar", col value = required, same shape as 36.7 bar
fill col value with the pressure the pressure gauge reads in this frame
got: 75 bar
